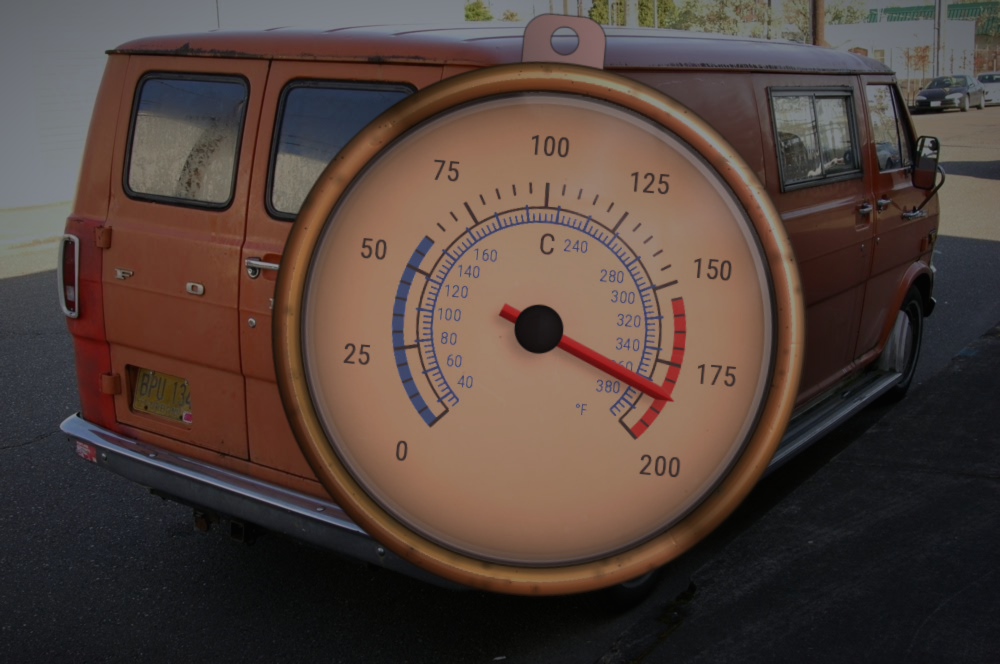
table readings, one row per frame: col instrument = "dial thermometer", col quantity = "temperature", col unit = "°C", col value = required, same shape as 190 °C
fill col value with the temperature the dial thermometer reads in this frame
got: 185 °C
